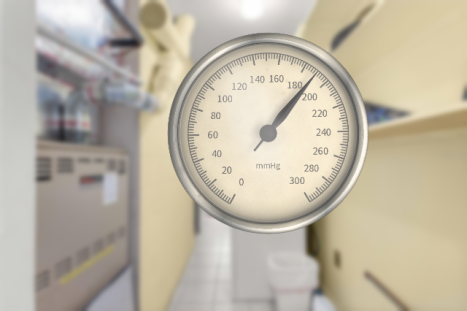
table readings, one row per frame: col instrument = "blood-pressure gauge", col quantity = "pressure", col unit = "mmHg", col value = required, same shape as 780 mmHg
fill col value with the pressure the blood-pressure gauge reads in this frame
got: 190 mmHg
